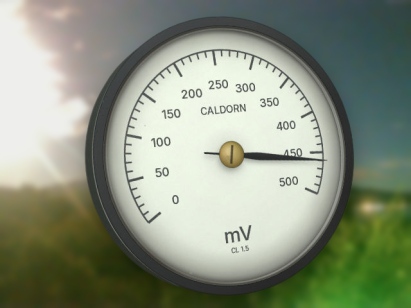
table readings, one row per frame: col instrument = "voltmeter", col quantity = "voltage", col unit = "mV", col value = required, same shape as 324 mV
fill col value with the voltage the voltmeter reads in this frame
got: 460 mV
